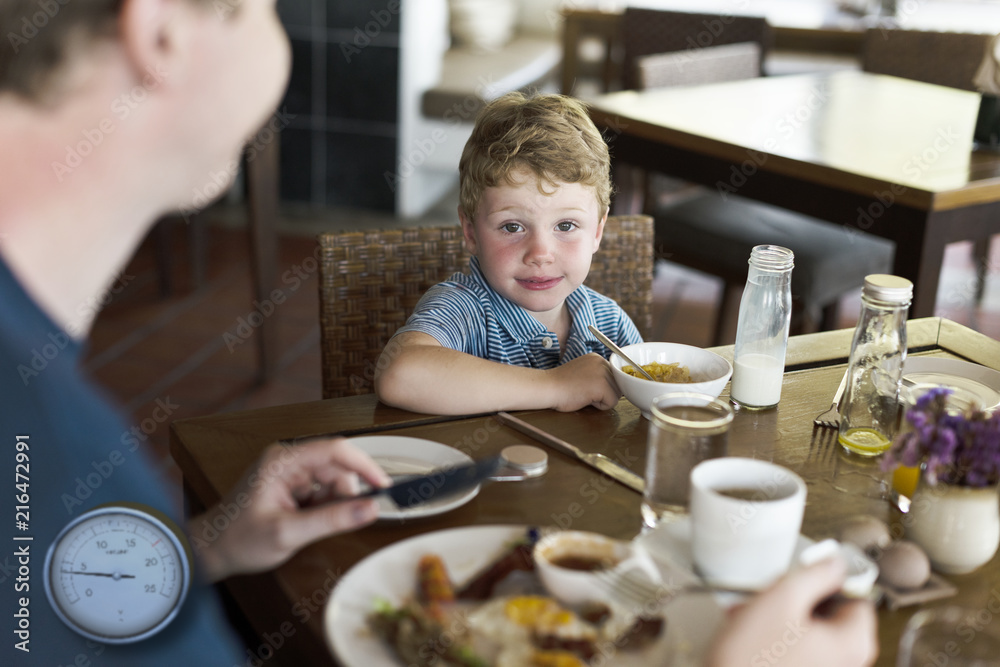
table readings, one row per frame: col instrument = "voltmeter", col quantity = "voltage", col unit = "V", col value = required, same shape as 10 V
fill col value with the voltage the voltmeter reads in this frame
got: 4 V
